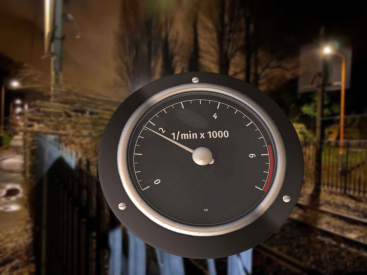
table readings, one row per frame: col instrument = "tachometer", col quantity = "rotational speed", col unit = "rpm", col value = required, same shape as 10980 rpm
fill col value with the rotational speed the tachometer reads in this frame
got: 1750 rpm
